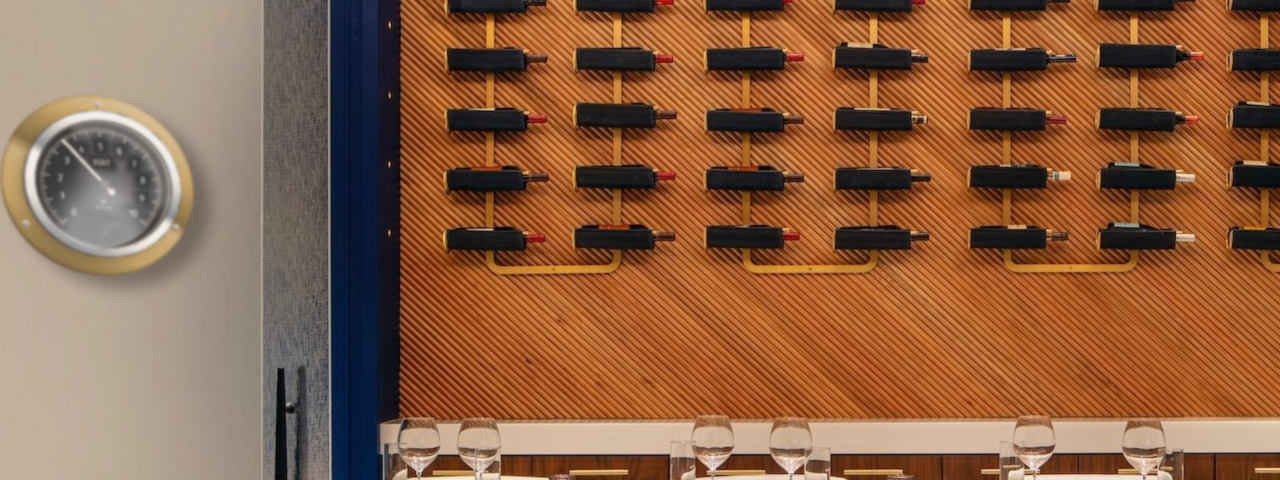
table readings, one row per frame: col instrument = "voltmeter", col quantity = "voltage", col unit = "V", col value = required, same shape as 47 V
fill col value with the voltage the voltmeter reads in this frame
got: 3.5 V
